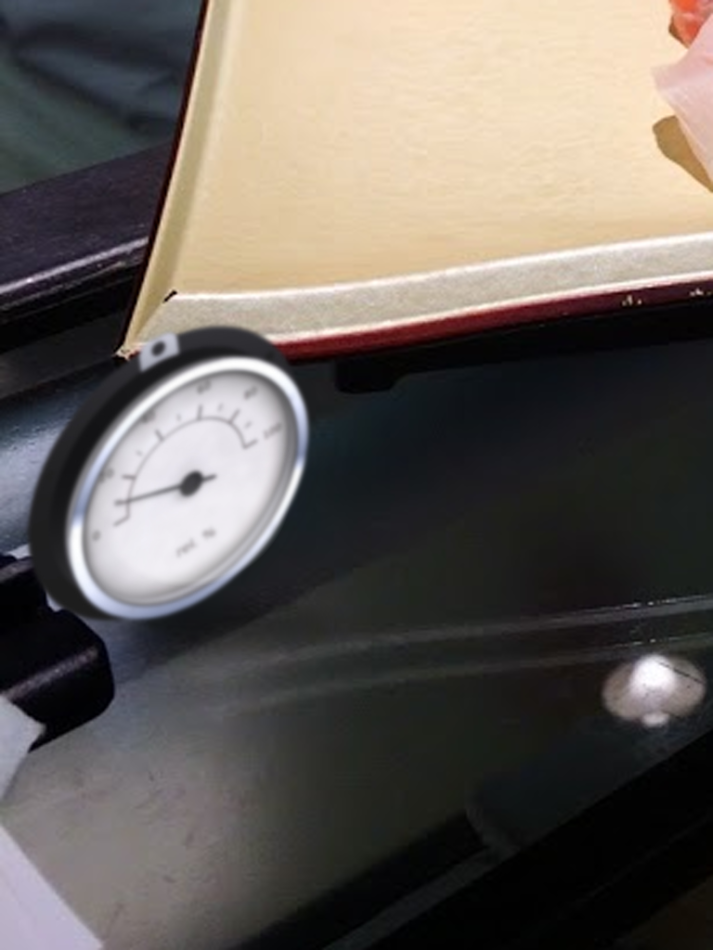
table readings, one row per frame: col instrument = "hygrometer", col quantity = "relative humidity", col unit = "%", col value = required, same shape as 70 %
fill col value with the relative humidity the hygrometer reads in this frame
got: 10 %
